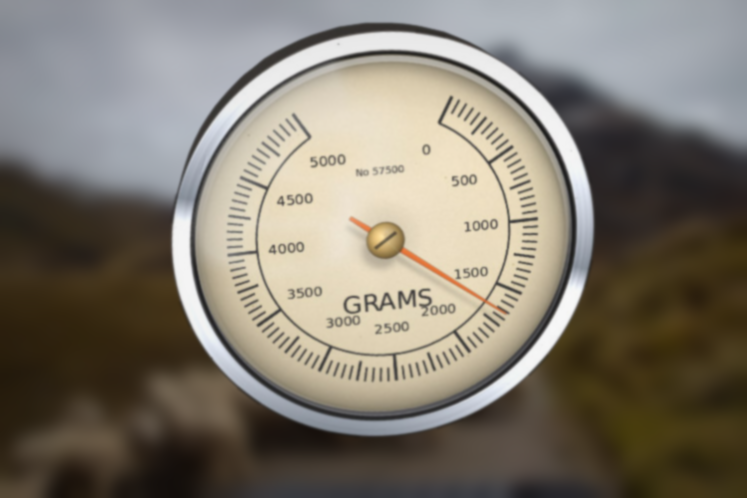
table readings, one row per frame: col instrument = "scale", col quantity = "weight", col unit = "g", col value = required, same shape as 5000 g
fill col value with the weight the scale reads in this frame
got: 1650 g
